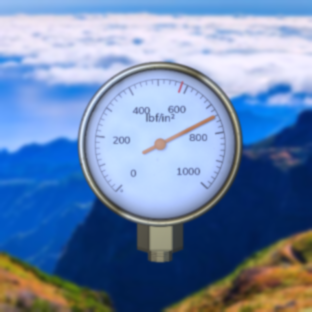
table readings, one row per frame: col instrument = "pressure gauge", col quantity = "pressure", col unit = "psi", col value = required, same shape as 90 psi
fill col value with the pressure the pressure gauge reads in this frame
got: 740 psi
